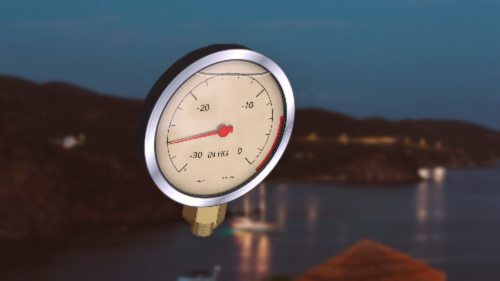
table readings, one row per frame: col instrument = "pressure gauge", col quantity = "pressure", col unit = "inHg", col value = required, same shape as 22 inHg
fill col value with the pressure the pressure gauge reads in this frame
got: -26 inHg
